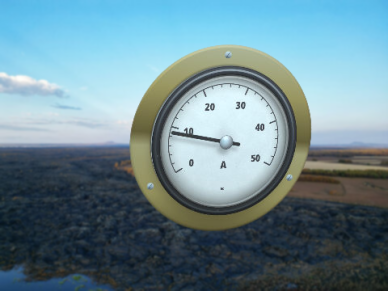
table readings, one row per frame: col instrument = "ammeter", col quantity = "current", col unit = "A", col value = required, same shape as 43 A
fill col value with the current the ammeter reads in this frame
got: 9 A
